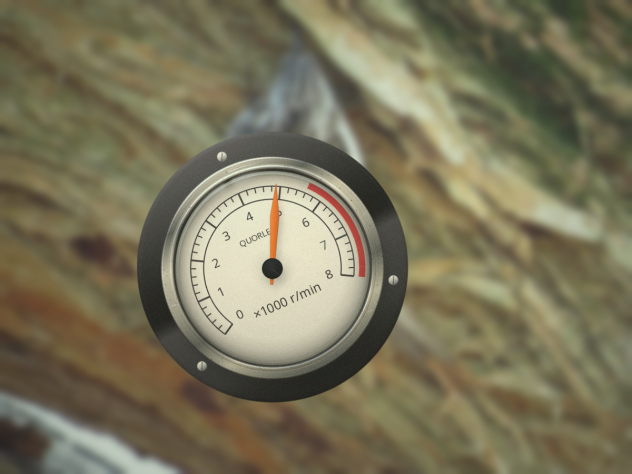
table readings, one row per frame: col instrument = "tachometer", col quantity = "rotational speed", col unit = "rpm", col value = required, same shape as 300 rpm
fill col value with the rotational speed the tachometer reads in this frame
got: 4900 rpm
